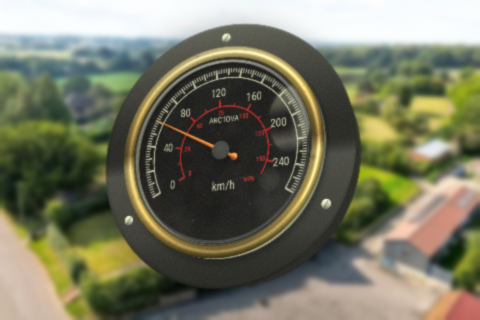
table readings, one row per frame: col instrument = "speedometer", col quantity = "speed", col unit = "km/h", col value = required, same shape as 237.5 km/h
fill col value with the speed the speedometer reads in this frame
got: 60 km/h
